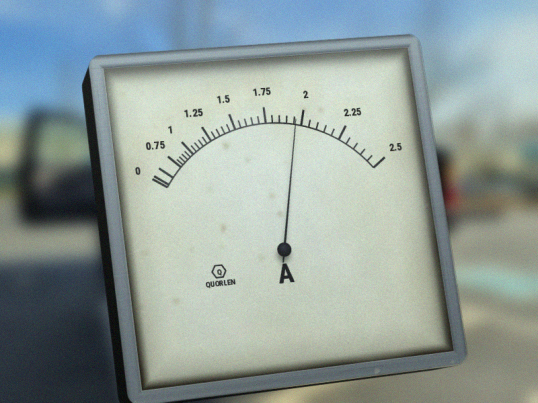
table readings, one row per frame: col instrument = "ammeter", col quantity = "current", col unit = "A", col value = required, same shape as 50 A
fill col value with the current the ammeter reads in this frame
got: 1.95 A
